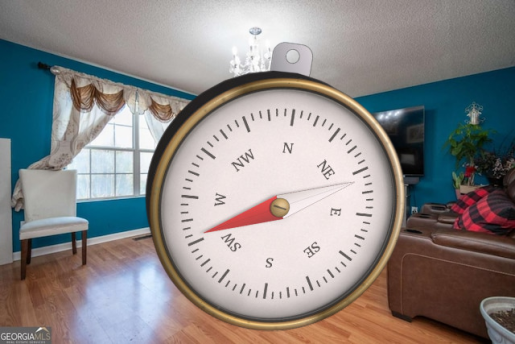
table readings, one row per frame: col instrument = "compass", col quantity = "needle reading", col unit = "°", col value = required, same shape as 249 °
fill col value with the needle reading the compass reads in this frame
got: 245 °
